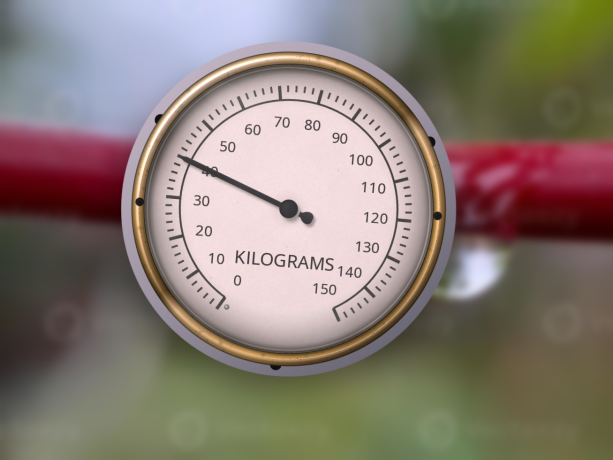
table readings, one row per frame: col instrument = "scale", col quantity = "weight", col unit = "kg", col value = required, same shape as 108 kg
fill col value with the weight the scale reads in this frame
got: 40 kg
